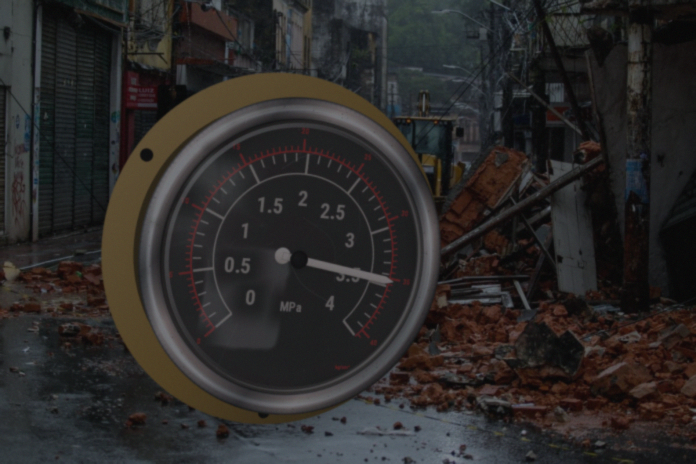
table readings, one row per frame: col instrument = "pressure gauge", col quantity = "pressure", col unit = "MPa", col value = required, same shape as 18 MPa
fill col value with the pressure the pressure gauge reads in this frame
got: 3.45 MPa
